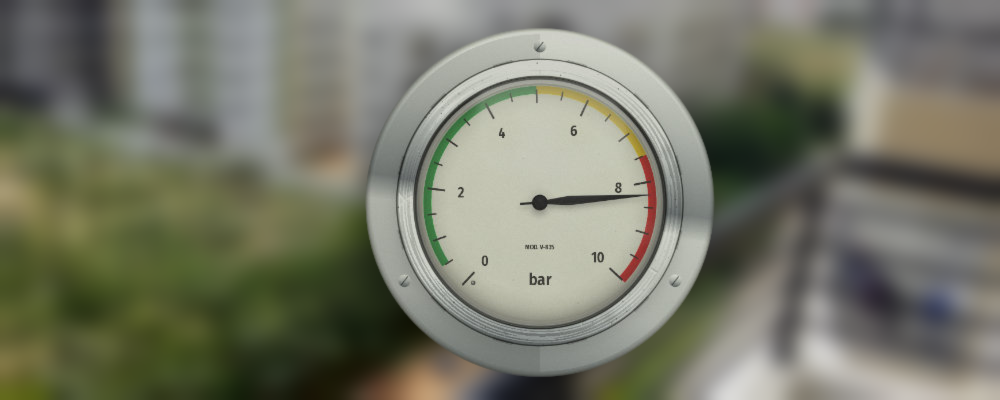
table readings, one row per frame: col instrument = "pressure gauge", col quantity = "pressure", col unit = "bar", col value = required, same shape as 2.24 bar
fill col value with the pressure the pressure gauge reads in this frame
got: 8.25 bar
